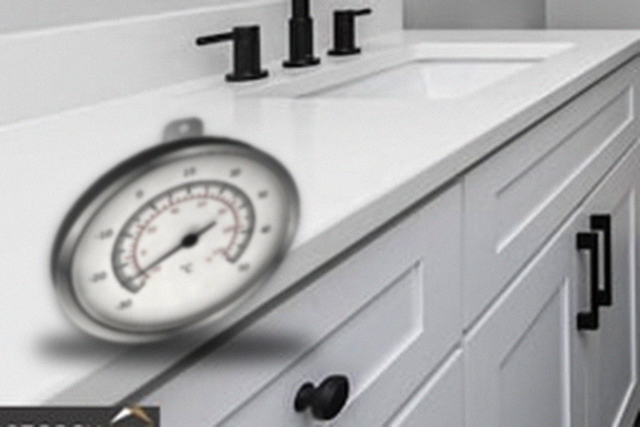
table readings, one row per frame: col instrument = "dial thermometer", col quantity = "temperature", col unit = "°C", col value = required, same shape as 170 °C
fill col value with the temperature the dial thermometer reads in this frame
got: -25 °C
